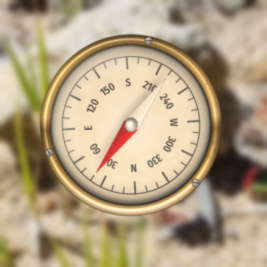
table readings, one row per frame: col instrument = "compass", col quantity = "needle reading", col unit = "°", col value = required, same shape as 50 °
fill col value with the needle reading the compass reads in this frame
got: 40 °
